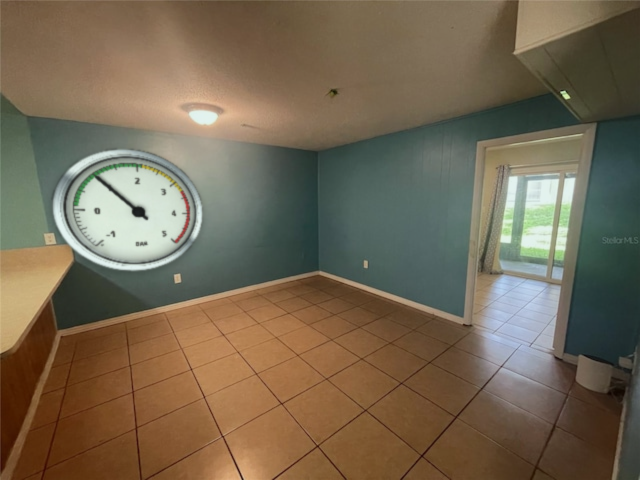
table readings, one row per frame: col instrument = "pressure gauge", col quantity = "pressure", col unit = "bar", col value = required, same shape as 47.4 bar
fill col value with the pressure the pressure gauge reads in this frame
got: 1 bar
